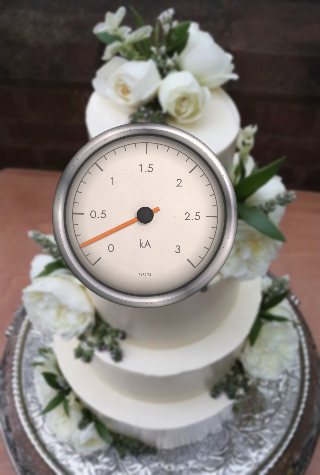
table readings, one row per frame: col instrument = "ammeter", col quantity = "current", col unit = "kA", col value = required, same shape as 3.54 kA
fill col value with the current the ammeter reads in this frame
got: 0.2 kA
